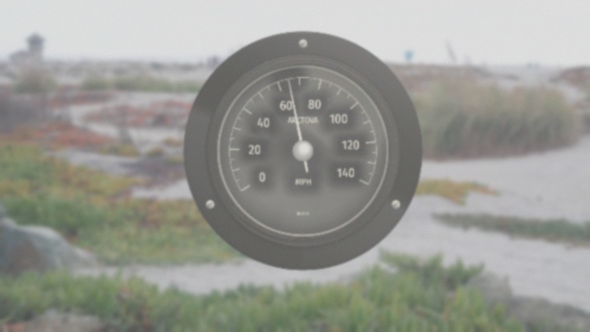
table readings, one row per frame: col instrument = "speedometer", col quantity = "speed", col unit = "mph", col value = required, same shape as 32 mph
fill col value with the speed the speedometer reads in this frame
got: 65 mph
